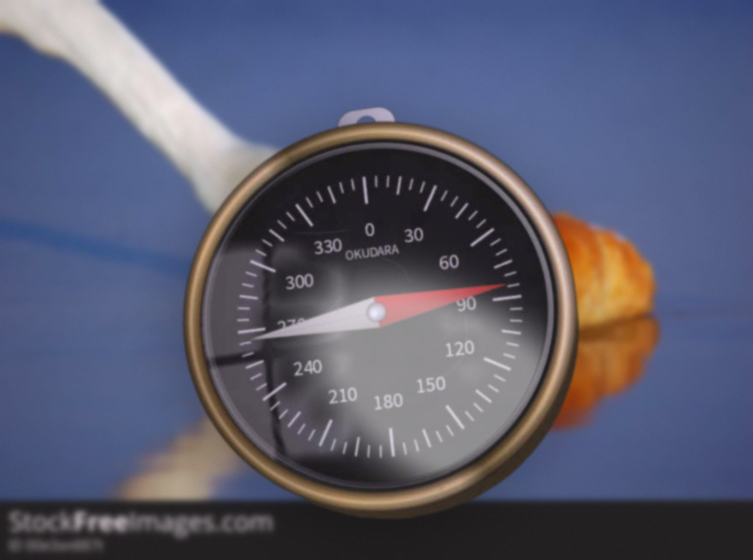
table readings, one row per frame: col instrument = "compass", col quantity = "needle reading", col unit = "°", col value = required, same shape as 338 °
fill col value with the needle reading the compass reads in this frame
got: 85 °
